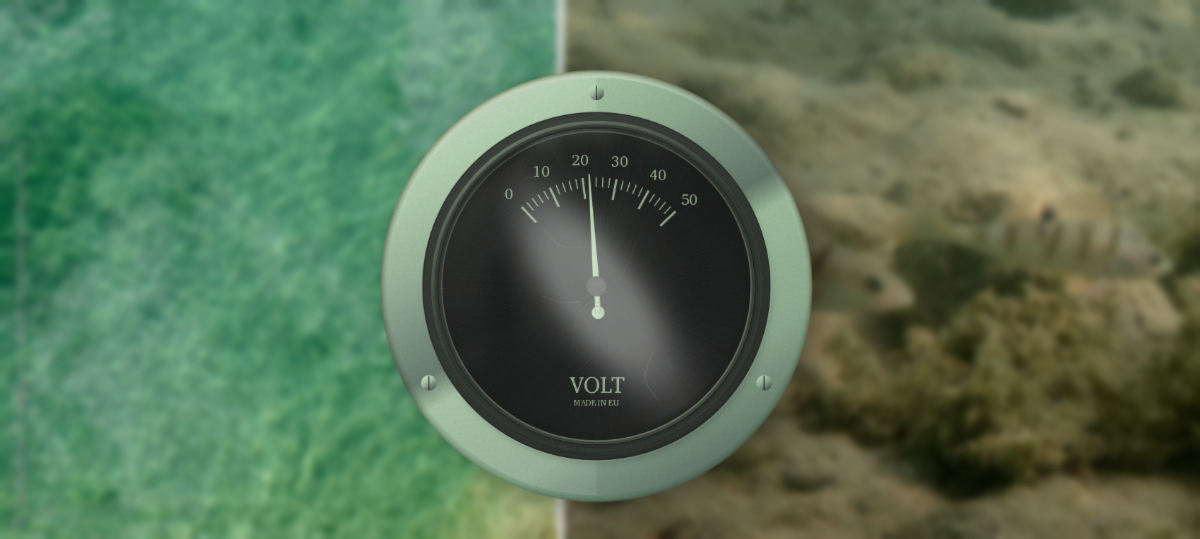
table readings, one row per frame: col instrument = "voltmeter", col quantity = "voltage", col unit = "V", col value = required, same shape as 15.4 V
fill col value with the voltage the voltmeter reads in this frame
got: 22 V
